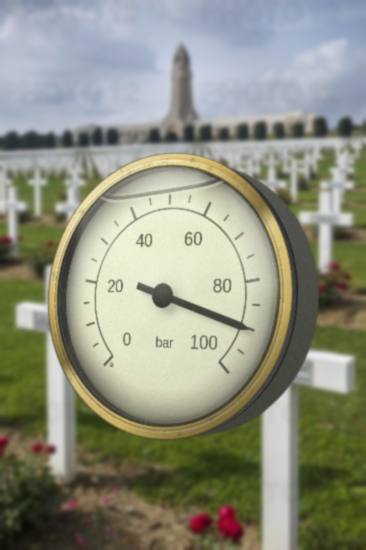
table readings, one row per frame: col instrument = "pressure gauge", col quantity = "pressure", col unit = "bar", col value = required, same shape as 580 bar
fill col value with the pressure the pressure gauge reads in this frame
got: 90 bar
